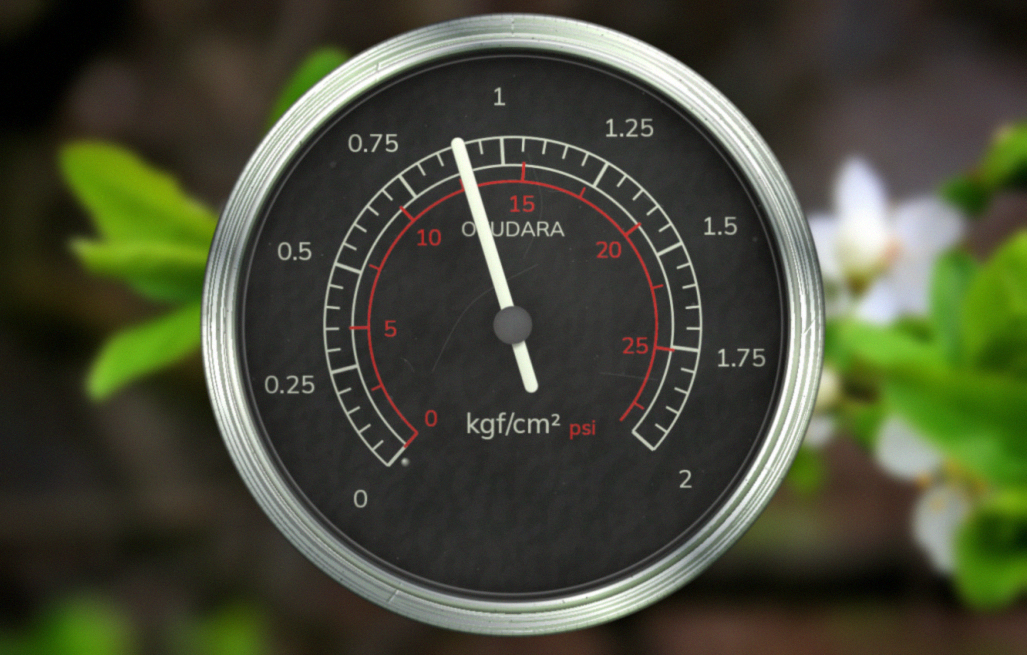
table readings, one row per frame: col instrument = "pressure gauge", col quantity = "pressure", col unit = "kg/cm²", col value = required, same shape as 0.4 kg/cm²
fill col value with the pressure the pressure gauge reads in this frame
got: 0.9 kg/cm²
